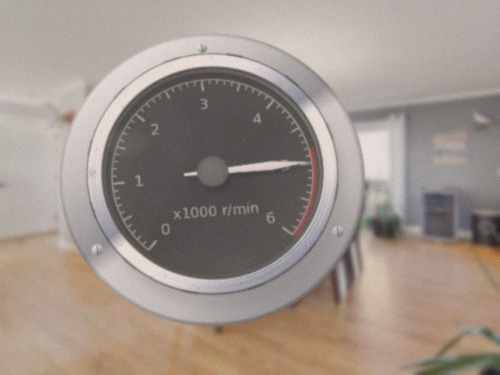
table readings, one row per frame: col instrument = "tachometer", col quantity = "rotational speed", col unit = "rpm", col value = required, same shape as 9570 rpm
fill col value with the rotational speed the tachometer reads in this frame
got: 5000 rpm
